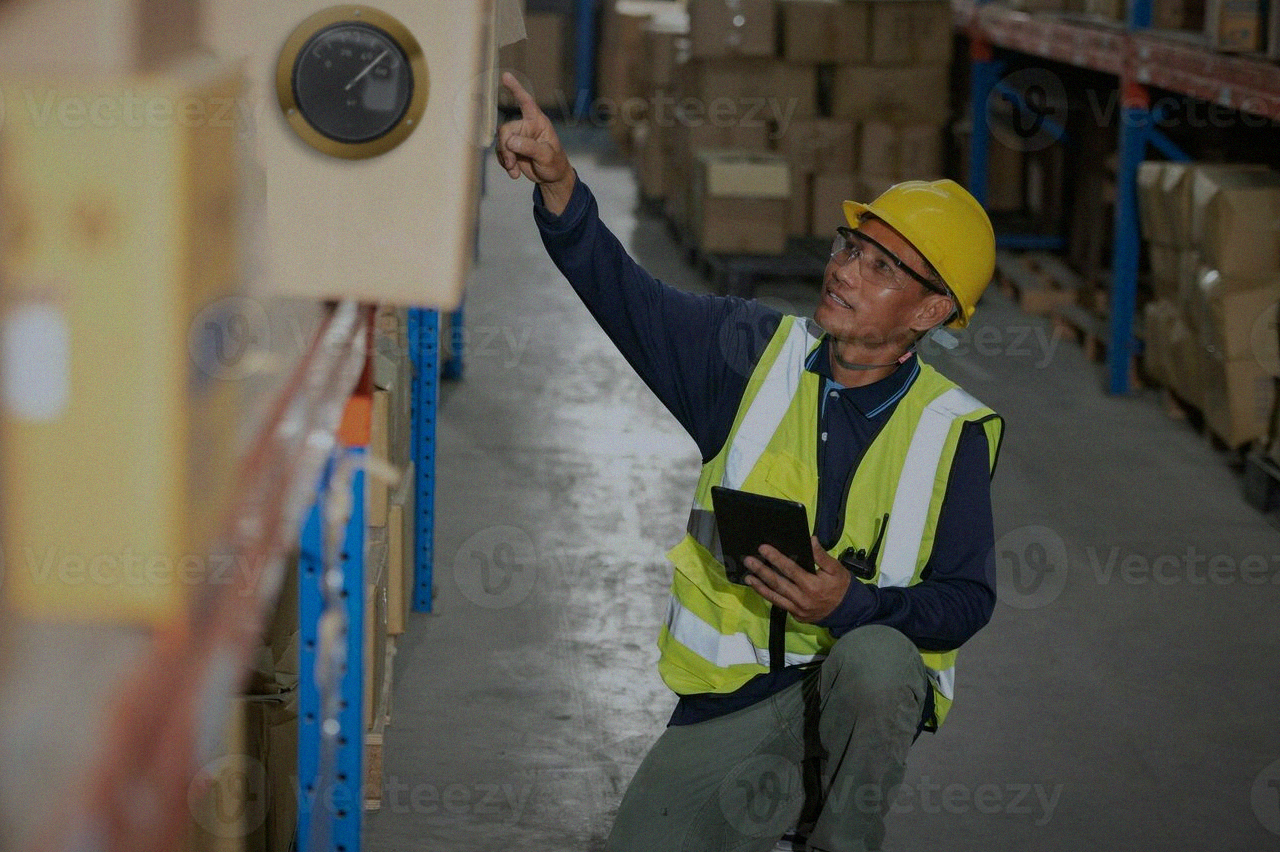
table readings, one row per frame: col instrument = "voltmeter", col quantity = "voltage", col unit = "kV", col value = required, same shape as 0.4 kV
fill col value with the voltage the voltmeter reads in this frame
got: 50 kV
